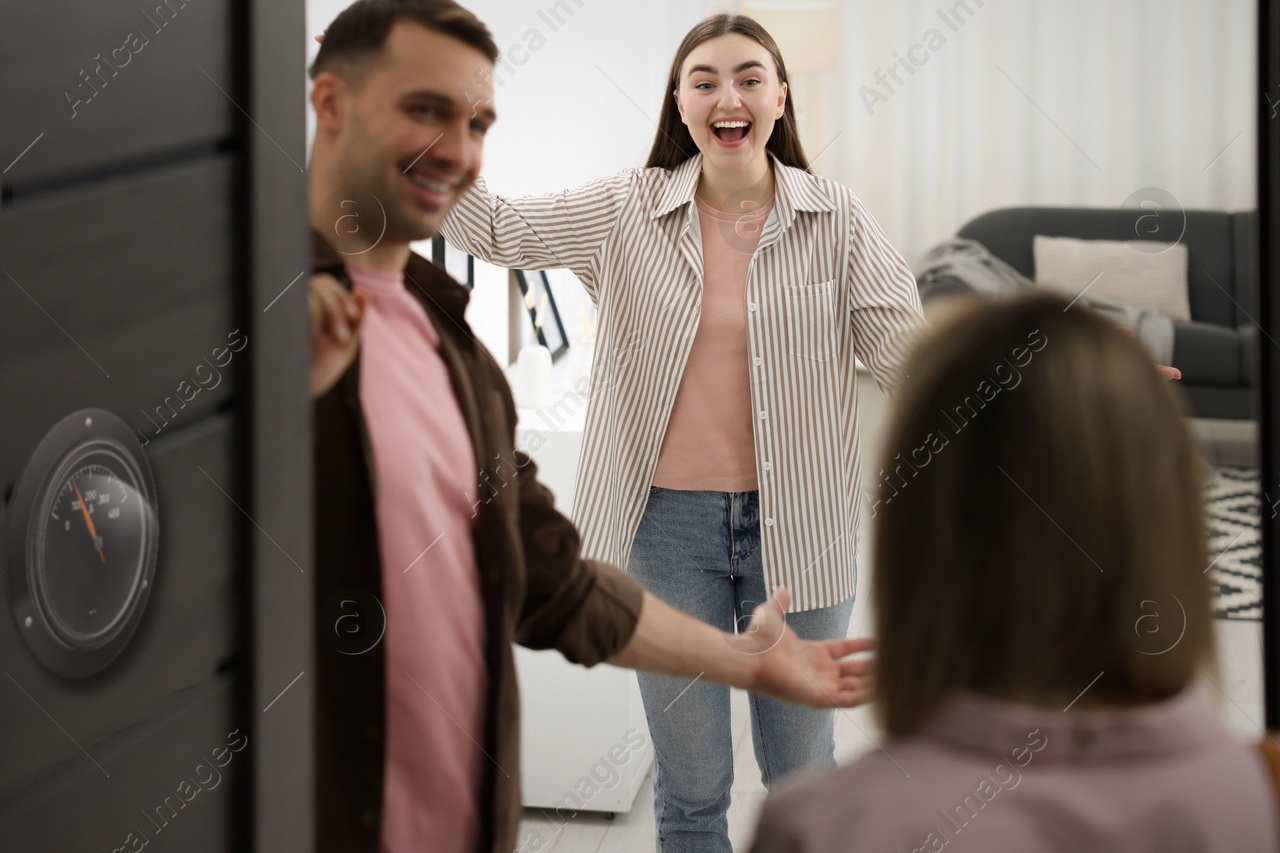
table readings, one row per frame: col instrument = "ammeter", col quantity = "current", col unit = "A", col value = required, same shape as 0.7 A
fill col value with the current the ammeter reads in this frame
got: 100 A
